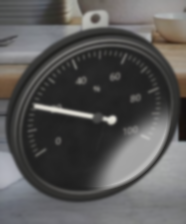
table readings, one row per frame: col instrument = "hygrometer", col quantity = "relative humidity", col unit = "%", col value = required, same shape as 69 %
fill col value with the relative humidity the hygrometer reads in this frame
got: 20 %
